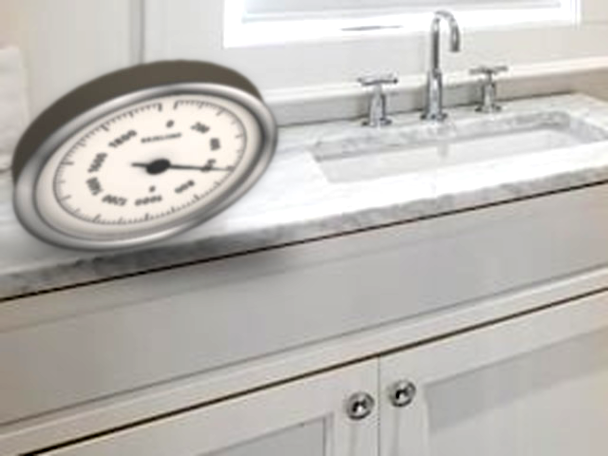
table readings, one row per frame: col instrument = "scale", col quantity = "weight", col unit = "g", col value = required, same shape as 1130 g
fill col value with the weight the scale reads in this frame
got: 600 g
